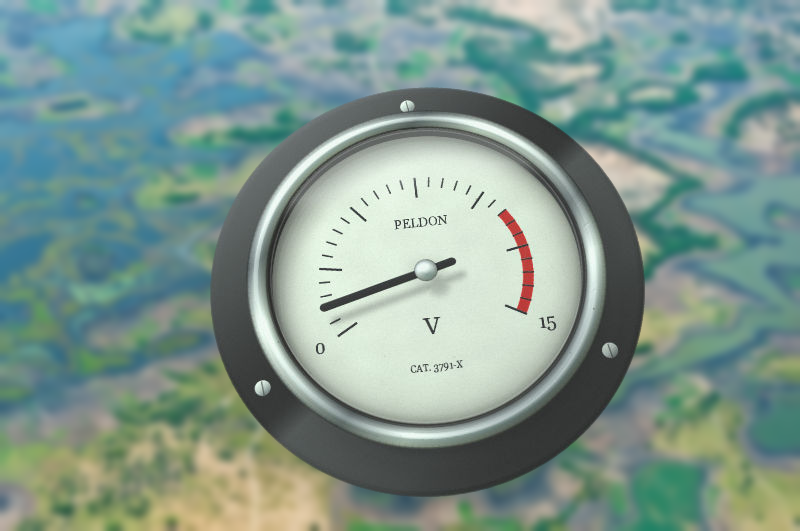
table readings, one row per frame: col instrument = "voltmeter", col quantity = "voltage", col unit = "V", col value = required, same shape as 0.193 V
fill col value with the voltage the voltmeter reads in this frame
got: 1 V
